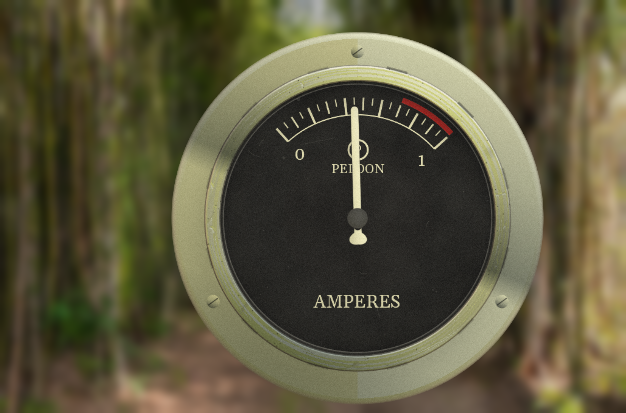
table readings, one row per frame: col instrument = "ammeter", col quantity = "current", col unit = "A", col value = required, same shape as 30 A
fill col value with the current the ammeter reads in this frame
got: 0.45 A
